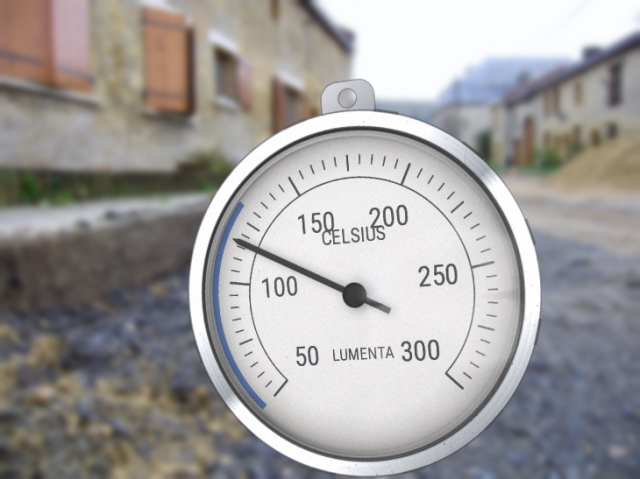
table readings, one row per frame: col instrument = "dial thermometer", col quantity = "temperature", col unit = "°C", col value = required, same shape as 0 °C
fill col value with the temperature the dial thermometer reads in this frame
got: 117.5 °C
